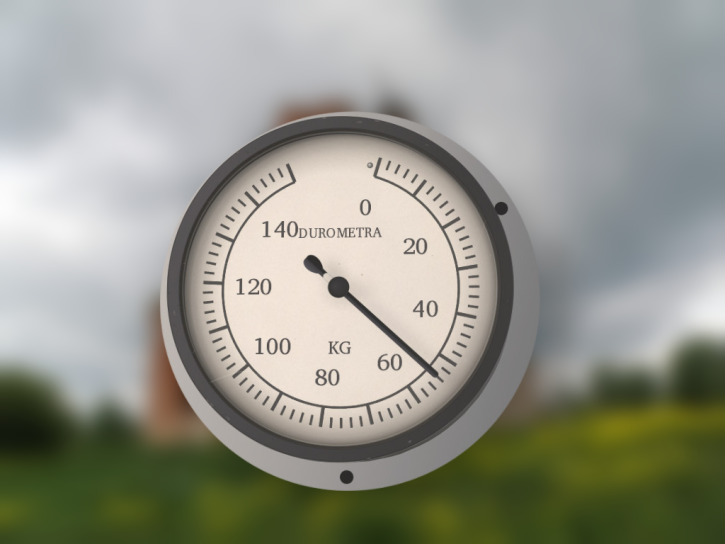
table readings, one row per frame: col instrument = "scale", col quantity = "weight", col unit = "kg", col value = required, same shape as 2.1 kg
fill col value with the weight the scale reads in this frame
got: 54 kg
